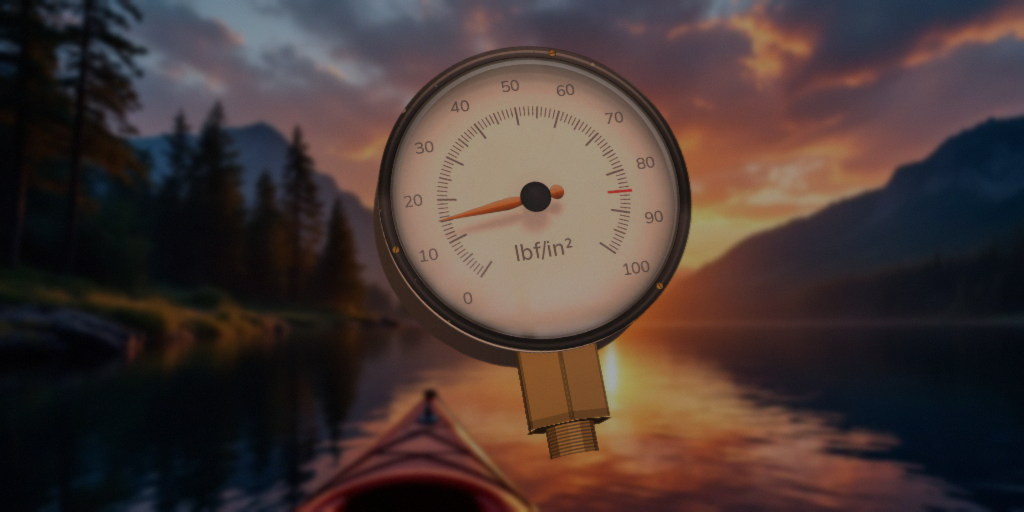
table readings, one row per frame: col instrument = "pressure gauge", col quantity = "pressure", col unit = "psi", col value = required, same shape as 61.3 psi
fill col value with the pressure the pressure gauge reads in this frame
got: 15 psi
